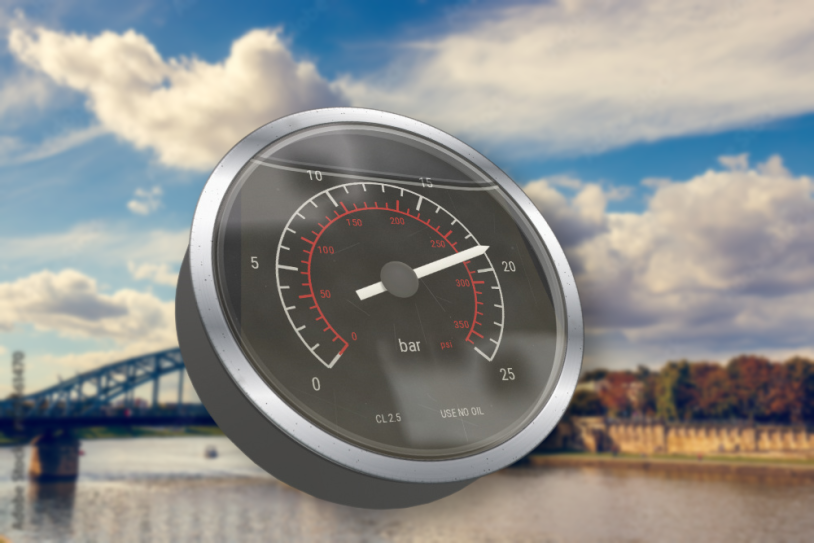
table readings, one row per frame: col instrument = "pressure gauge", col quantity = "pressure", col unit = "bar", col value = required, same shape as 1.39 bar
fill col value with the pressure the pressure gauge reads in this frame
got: 19 bar
